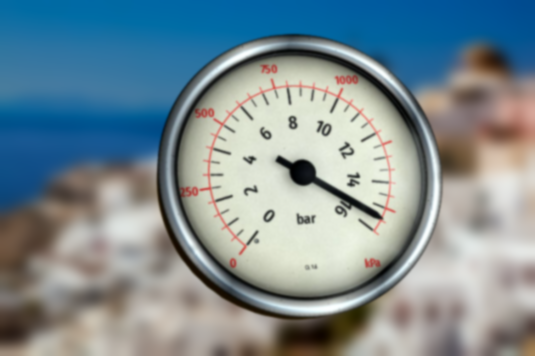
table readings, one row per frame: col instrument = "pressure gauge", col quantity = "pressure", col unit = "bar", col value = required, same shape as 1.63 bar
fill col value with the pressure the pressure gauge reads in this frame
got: 15.5 bar
